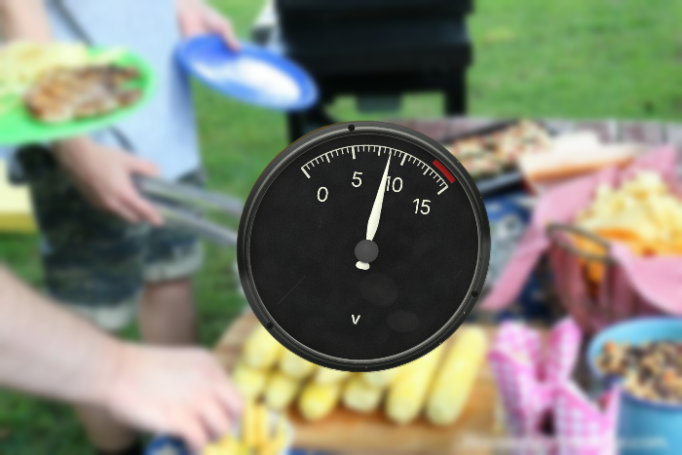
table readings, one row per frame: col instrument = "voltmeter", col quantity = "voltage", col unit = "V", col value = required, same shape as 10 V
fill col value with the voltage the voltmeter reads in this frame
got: 8.5 V
